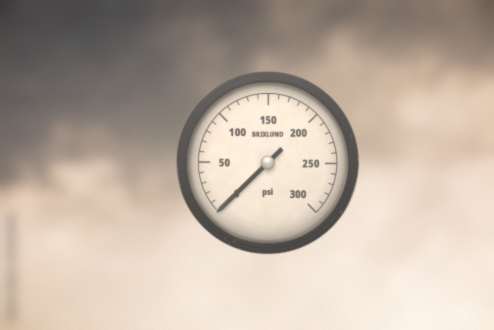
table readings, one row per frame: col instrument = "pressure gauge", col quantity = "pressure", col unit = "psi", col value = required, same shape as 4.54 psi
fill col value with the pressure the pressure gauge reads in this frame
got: 0 psi
